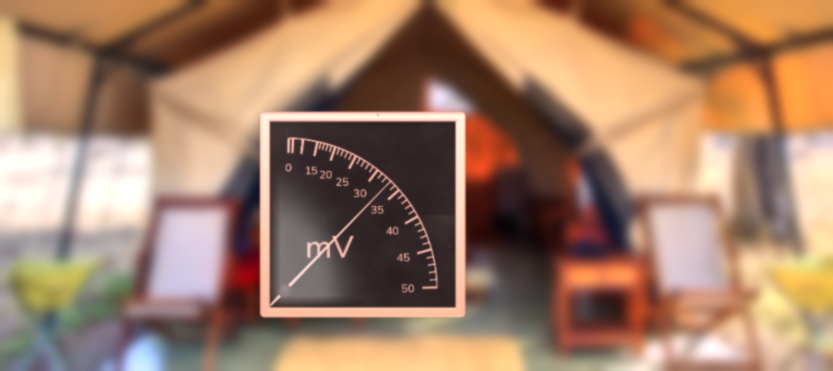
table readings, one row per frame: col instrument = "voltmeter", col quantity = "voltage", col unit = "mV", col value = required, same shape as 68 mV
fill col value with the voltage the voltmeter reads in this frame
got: 33 mV
